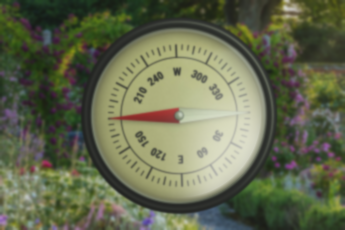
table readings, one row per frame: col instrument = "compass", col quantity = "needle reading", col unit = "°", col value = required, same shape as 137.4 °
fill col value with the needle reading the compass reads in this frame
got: 180 °
